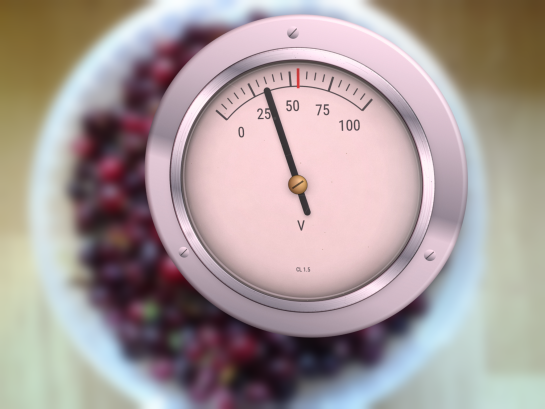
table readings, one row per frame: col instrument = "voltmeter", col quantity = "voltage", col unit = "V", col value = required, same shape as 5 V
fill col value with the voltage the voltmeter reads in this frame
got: 35 V
